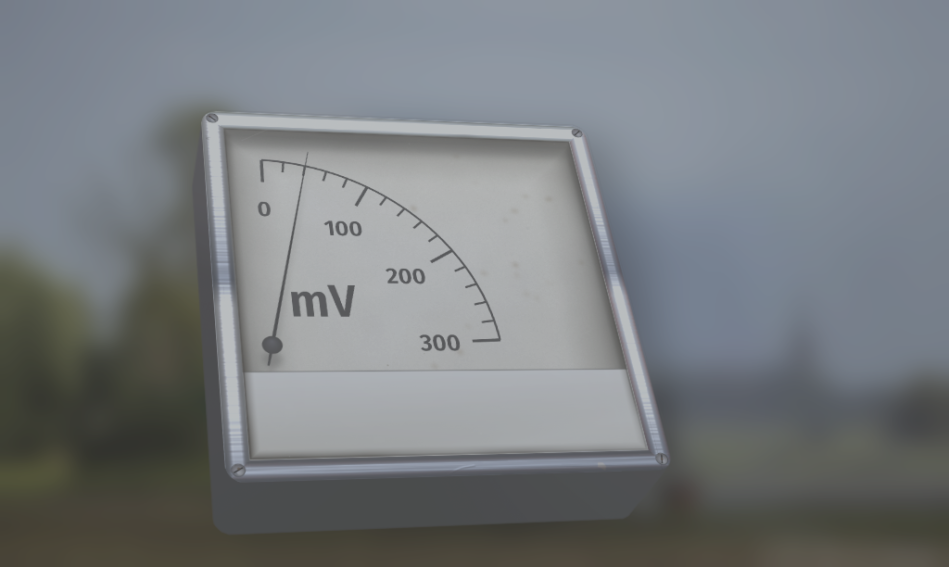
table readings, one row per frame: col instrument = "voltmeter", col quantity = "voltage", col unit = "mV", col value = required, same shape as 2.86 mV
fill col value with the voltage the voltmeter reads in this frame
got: 40 mV
